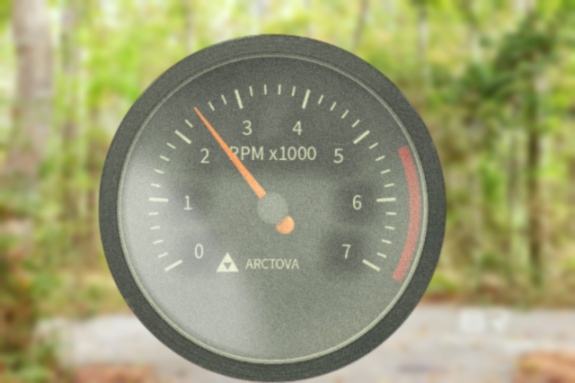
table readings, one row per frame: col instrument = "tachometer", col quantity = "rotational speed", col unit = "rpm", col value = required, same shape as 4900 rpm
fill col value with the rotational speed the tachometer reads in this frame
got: 2400 rpm
